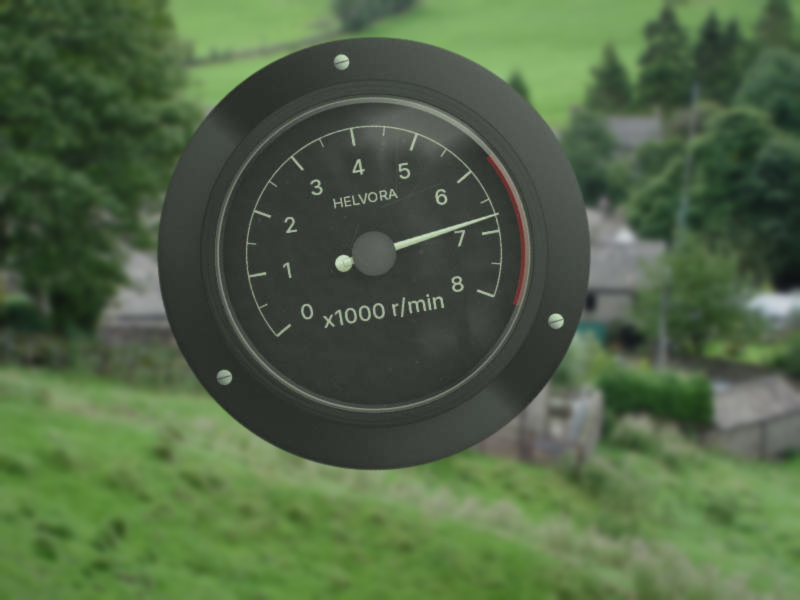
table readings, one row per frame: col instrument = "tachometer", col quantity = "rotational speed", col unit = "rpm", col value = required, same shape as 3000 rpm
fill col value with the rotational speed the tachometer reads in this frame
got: 6750 rpm
